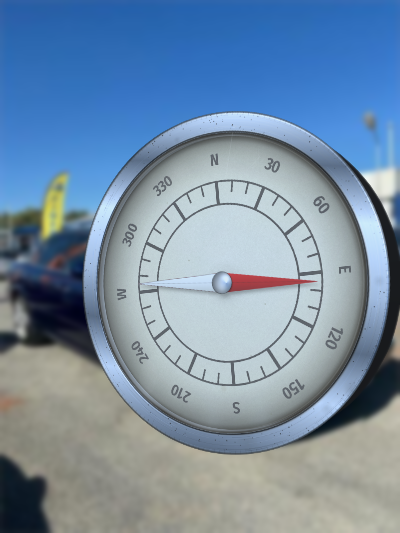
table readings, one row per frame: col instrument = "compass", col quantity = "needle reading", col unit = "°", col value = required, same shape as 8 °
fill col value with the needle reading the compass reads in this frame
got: 95 °
